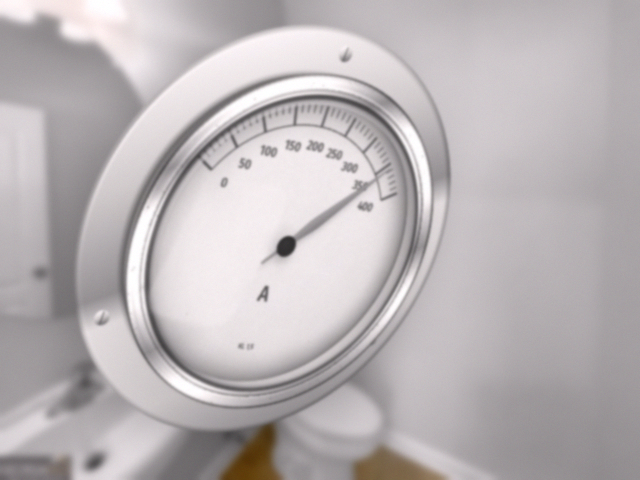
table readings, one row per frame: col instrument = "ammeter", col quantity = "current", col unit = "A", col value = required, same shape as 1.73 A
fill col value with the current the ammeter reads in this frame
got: 350 A
